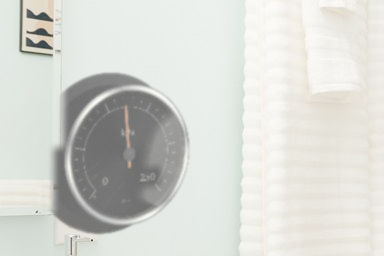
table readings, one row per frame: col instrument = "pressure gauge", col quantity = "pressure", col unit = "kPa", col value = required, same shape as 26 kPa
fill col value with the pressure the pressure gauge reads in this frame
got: 120 kPa
